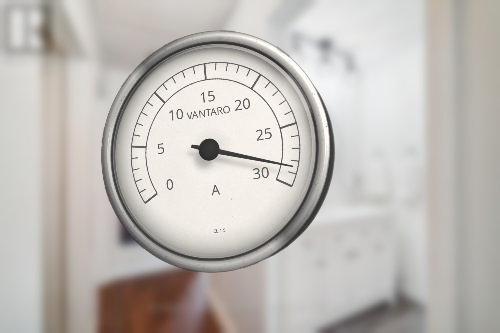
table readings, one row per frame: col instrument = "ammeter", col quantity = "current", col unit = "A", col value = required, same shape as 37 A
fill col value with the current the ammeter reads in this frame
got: 28.5 A
